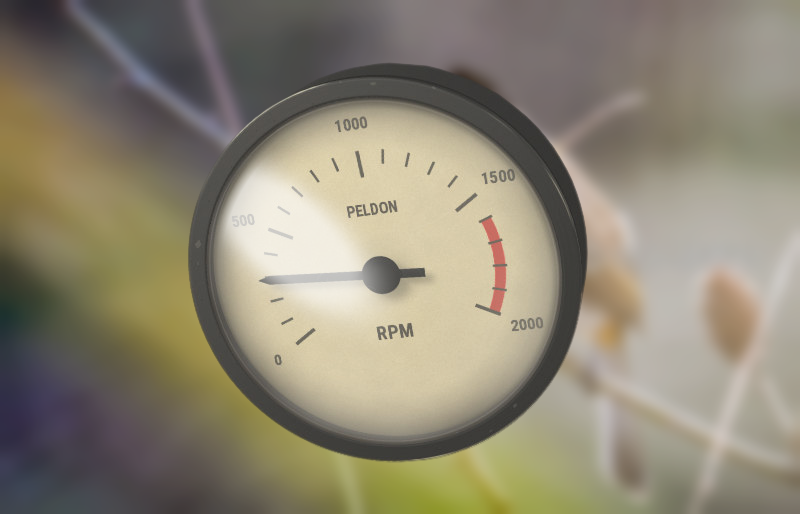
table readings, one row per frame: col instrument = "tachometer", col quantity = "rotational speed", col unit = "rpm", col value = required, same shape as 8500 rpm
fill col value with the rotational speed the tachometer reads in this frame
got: 300 rpm
